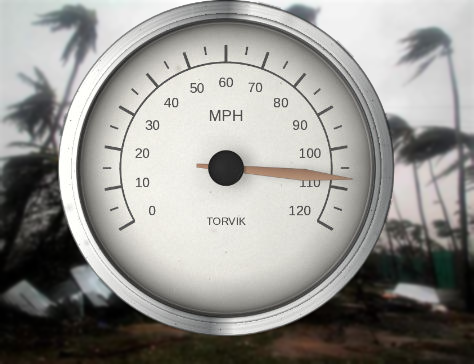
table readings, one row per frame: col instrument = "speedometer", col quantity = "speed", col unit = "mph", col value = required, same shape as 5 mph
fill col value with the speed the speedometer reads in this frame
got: 107.5 mph
